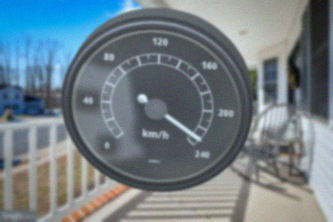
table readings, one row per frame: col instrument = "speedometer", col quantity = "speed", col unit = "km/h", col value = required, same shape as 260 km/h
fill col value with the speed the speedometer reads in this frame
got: 230 km/h
